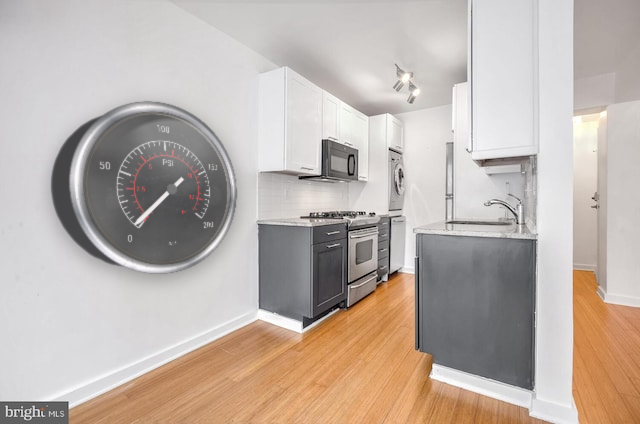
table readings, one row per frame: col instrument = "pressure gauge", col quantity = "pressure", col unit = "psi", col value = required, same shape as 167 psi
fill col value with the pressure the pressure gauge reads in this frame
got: 5 psi
